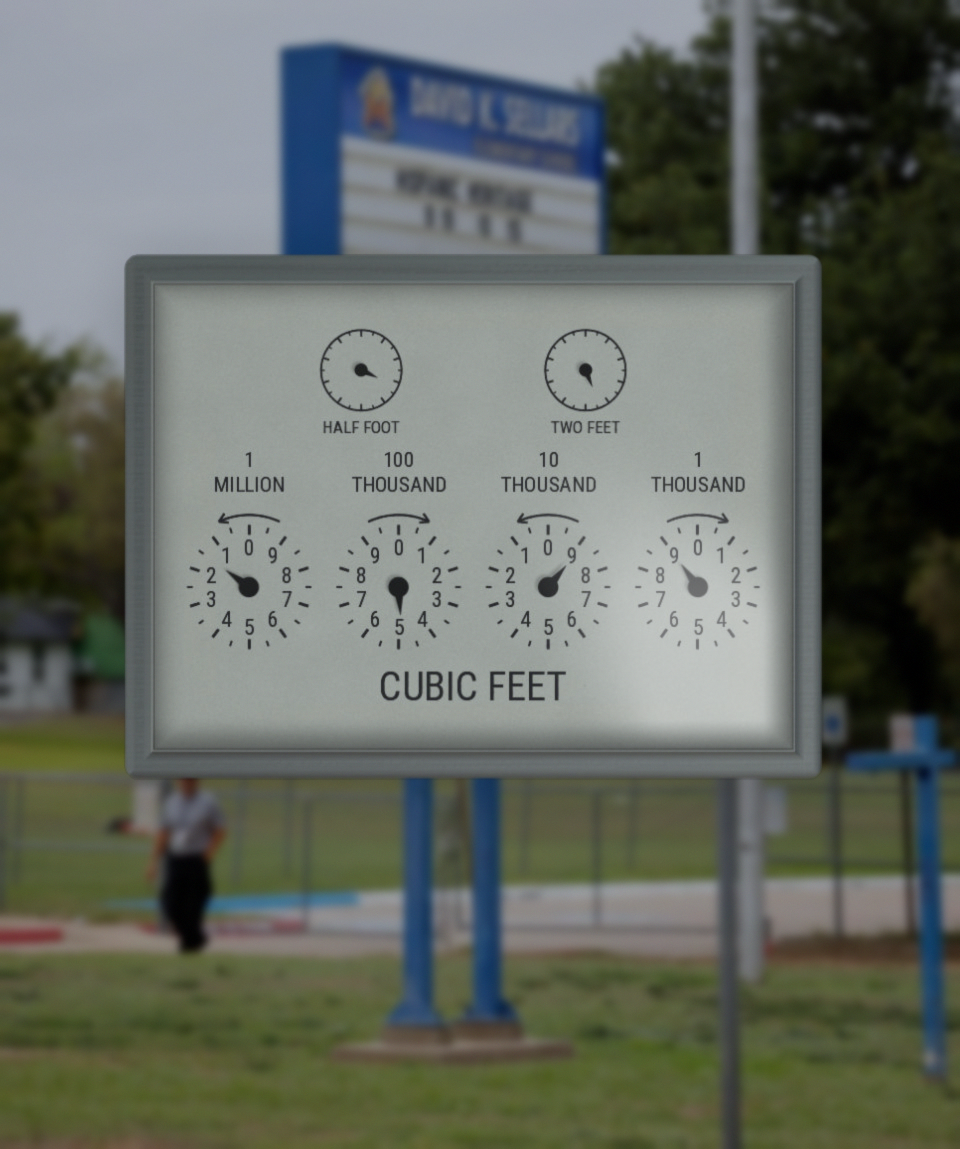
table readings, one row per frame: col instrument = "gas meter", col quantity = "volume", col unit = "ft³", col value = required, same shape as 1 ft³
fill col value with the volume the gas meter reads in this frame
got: 148900 ft³
